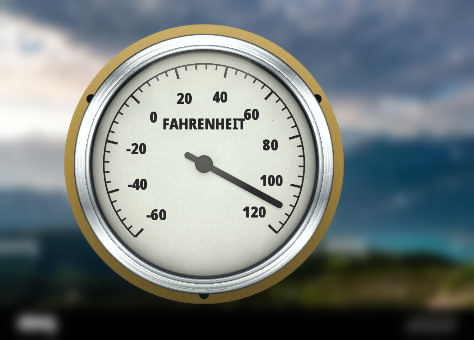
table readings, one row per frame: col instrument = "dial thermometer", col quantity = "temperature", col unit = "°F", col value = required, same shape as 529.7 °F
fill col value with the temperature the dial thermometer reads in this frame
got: 110 °F
